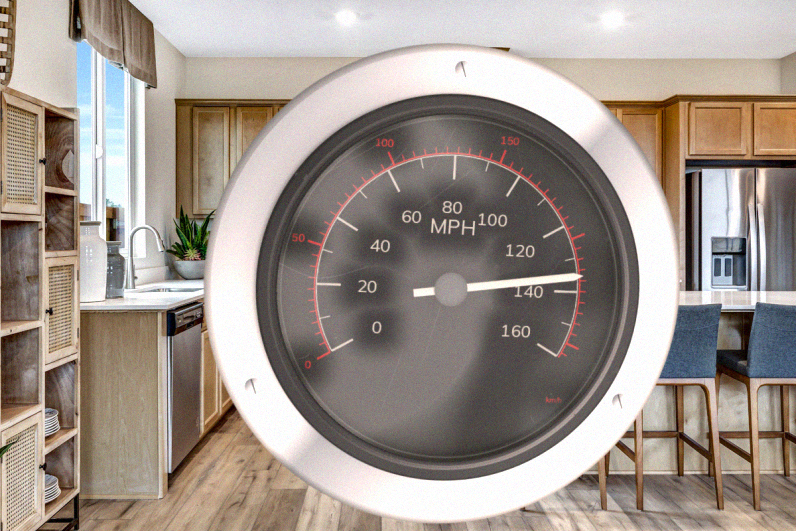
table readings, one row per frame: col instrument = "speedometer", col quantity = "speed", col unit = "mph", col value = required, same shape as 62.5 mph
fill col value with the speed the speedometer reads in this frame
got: 135 mph
